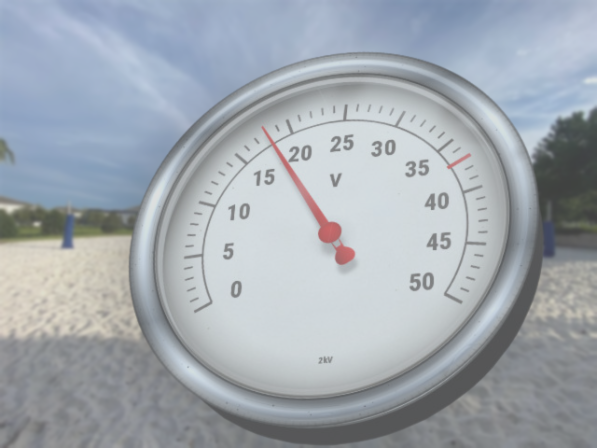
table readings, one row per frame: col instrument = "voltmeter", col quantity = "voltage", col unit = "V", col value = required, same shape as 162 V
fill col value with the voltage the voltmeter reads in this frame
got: 18 V
